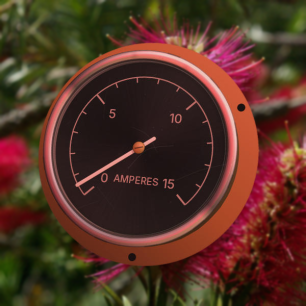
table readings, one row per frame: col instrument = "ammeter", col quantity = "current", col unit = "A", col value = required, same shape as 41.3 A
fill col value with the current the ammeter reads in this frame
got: 0.5 A
